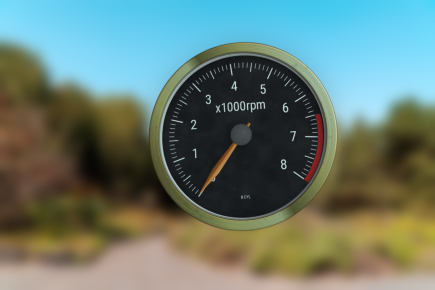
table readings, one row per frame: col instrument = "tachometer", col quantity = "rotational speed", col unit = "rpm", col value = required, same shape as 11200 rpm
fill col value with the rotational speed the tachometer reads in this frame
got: 0 rpm
